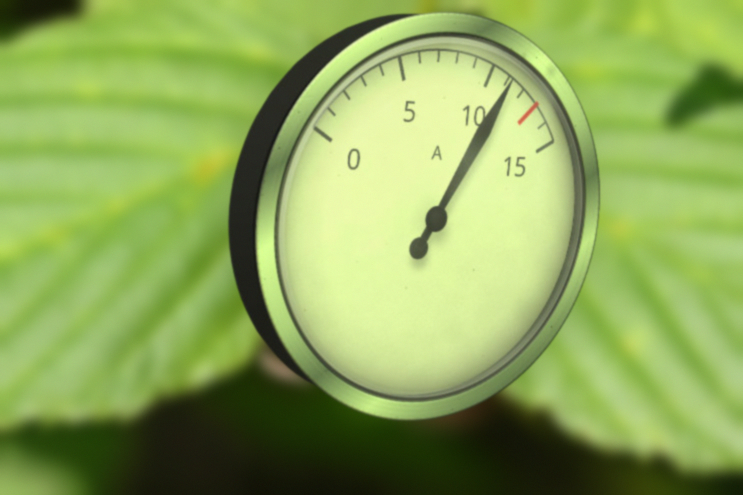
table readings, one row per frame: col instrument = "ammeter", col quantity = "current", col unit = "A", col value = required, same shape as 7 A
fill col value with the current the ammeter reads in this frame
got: 11 A
